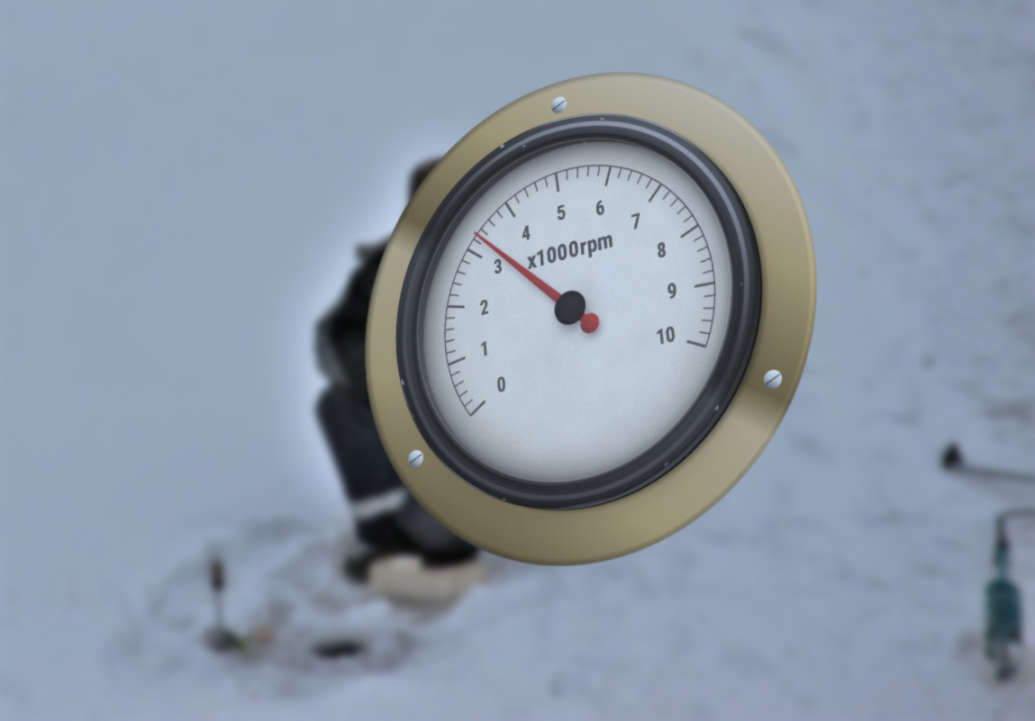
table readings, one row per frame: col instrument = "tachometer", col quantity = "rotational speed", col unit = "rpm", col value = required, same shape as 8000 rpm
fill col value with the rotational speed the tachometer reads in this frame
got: 3300 rpm
